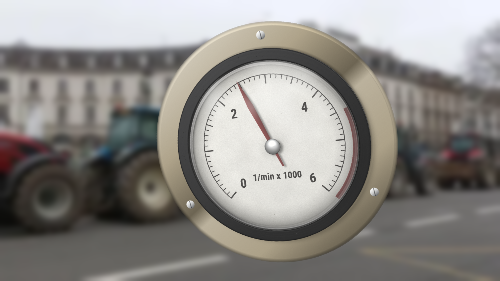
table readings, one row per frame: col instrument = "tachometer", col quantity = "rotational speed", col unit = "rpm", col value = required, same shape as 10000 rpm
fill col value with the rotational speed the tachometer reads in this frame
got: 2500 rpm
